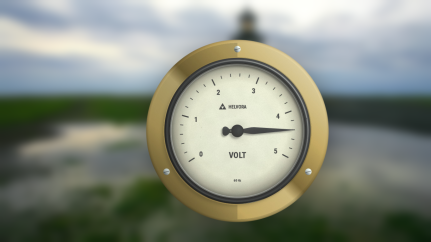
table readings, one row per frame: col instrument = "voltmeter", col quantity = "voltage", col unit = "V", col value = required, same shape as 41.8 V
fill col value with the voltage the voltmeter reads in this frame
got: 4.4 V
